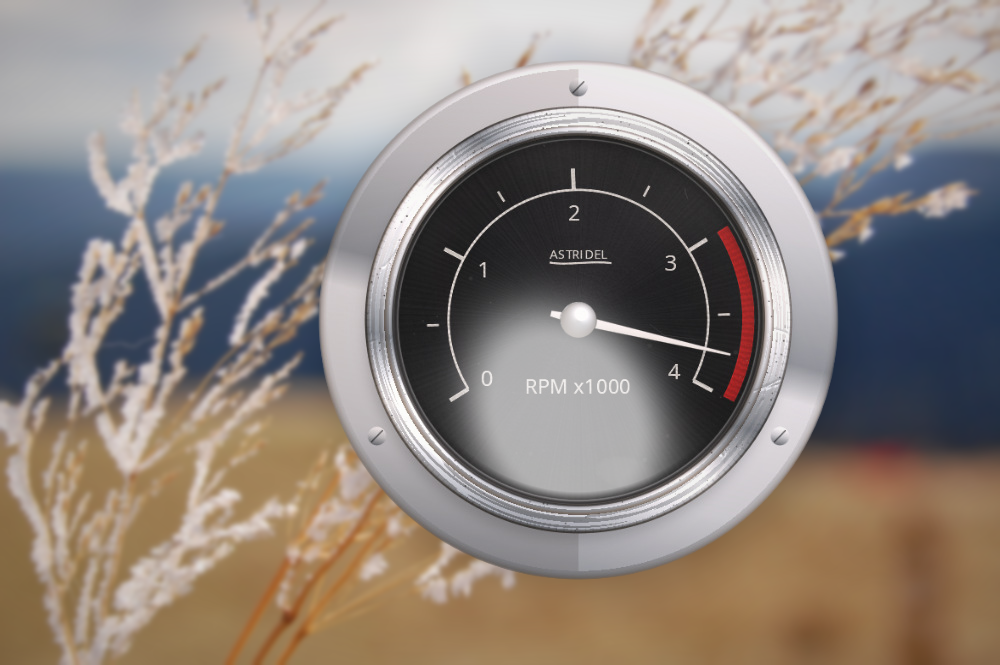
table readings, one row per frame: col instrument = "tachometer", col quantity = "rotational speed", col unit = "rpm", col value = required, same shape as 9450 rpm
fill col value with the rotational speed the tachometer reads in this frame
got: 3750 rpm
